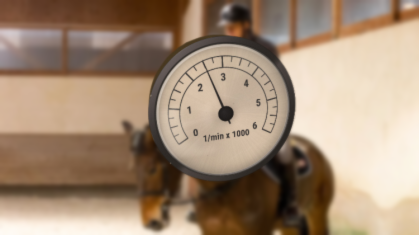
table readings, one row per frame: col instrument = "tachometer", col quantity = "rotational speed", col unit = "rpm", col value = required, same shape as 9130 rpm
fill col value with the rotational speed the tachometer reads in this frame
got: 2500 rpm
